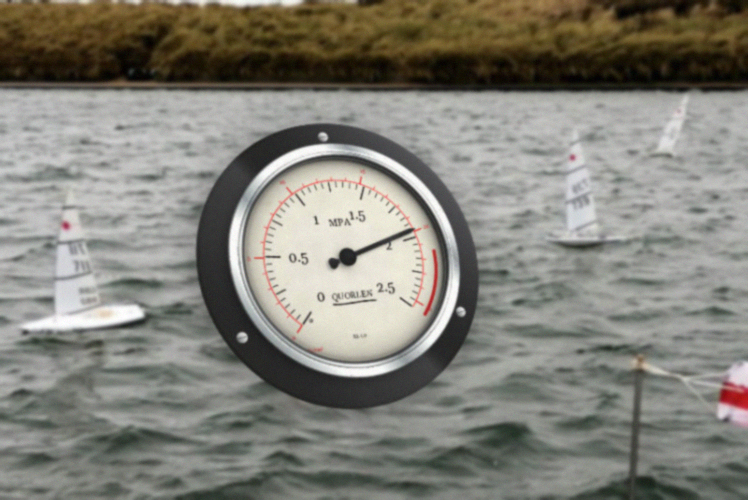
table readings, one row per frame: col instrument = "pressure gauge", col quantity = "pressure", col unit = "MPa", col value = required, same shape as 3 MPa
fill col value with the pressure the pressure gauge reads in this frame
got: 1.95 MPa
